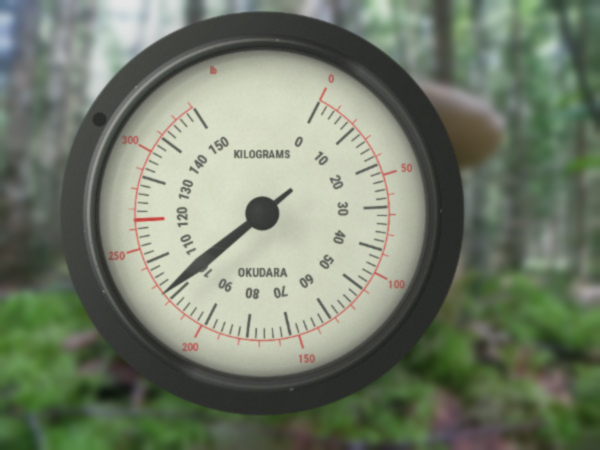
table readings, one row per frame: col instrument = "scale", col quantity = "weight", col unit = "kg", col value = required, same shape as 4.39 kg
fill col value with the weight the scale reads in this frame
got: 102 kg
